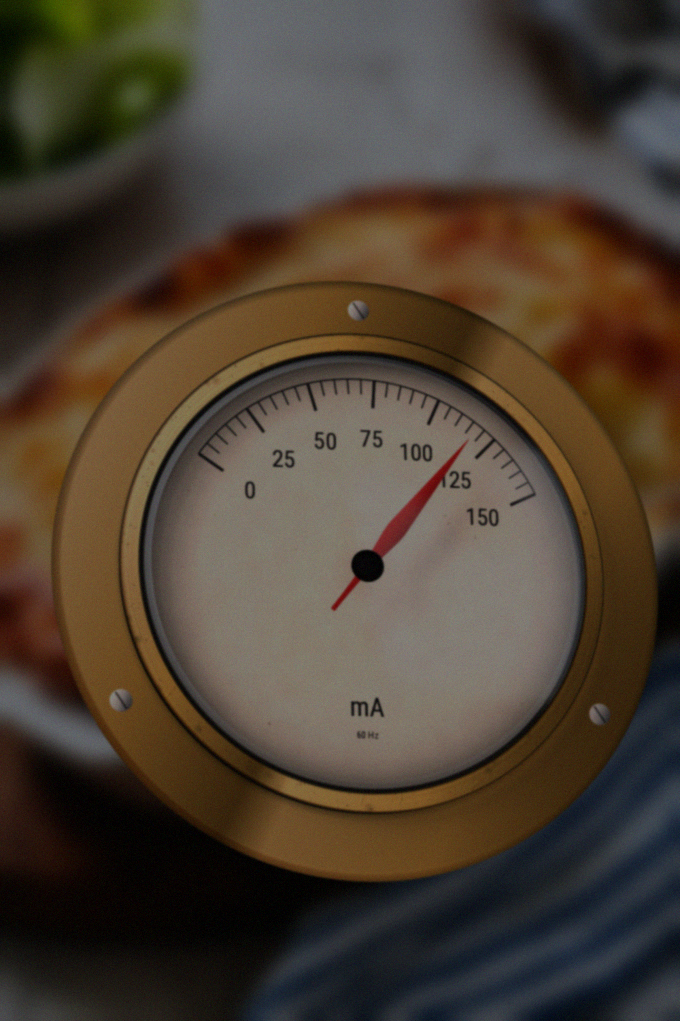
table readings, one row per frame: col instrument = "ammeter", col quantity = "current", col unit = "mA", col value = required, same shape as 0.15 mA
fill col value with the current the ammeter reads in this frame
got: 117.5 mA
